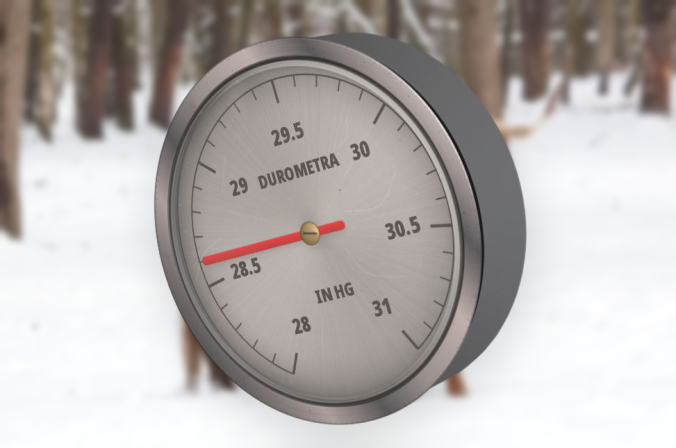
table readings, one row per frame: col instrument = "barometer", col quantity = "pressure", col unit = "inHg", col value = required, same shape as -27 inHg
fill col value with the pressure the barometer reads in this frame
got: 28.6 inHg
